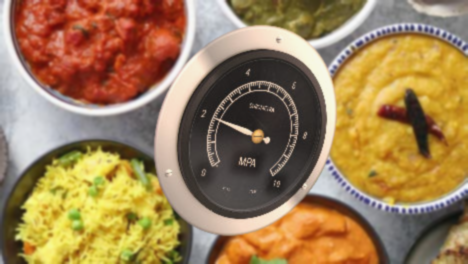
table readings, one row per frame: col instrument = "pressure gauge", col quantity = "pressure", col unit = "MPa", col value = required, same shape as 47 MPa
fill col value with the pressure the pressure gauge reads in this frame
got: 2 MPa
